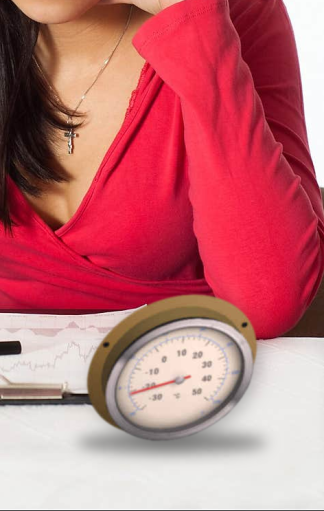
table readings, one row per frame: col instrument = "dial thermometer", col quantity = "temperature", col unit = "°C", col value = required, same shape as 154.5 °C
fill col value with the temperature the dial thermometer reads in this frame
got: -20 °C
